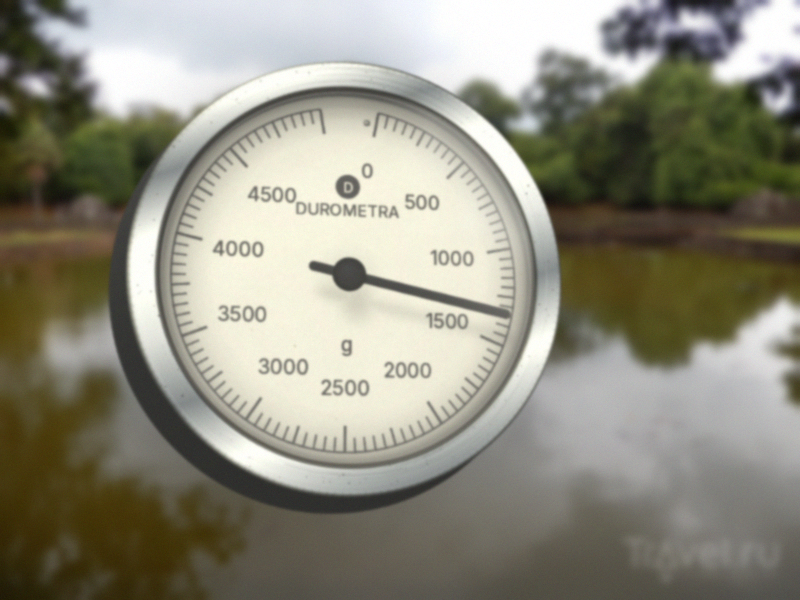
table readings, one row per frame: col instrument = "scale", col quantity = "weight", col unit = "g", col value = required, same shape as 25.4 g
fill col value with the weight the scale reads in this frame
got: 1350 g
